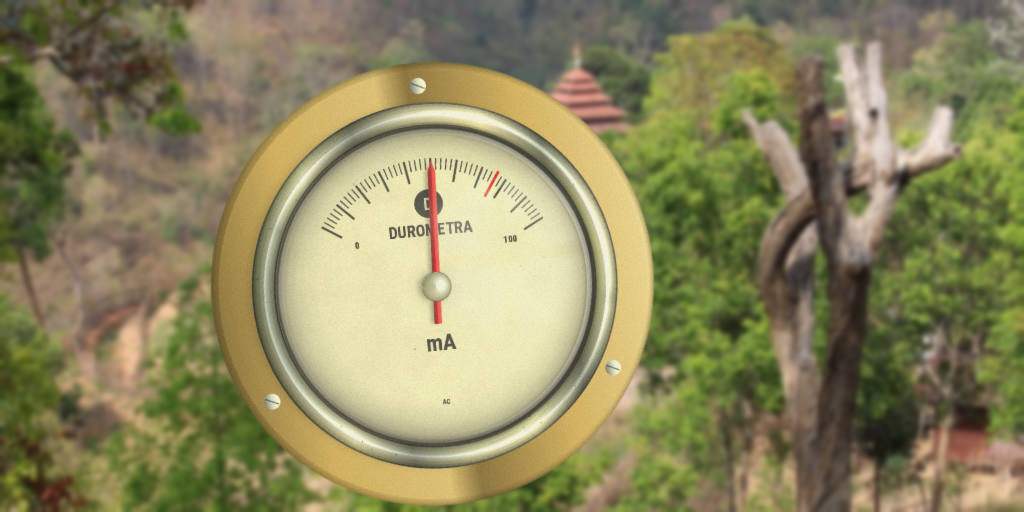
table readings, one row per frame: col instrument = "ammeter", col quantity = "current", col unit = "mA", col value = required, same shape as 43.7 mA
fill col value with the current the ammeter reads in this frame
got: 50 mA
